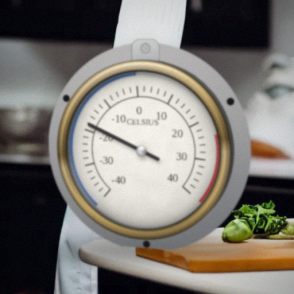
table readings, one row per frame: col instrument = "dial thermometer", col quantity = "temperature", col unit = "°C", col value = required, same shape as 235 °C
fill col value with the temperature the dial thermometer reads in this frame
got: -18 °C
